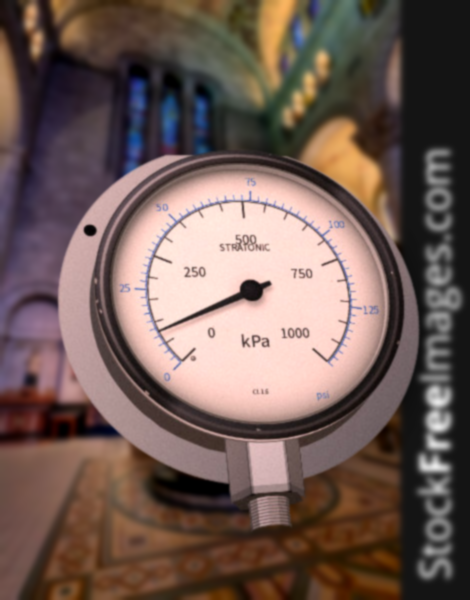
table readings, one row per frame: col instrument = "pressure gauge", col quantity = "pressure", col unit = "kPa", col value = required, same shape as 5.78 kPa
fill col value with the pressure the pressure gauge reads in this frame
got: 75 kPa
